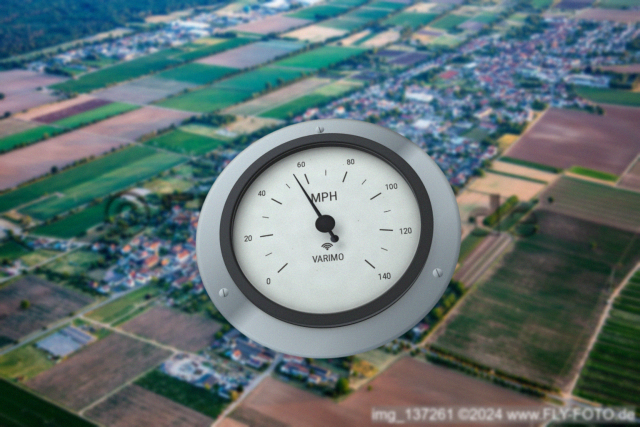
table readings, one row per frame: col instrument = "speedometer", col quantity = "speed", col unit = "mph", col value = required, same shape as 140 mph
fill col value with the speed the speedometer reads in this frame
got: 55 mph
